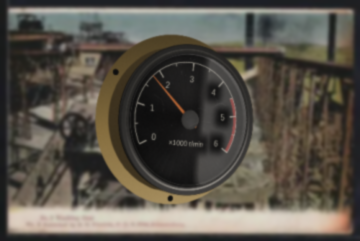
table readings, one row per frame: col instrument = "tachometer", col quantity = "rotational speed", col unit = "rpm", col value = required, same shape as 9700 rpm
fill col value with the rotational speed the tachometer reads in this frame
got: 1750 rpm
